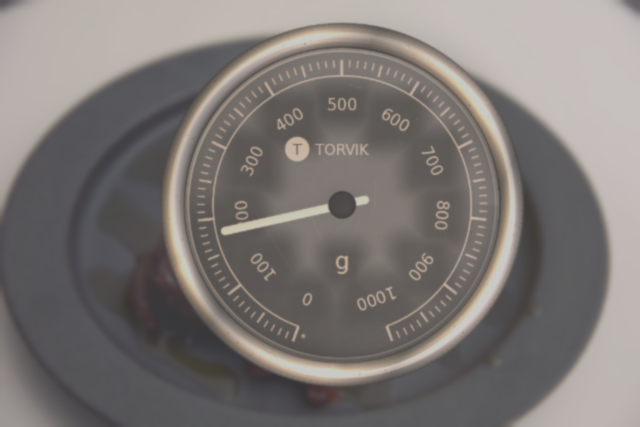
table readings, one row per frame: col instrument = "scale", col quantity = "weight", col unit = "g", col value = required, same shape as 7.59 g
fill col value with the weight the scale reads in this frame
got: 180 g
